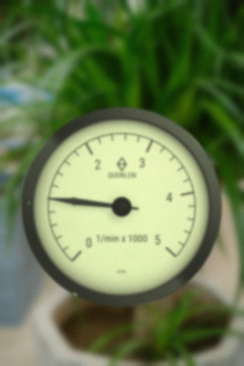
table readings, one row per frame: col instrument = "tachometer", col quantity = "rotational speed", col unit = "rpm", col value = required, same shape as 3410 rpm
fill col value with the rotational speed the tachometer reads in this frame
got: 1000 rpm
